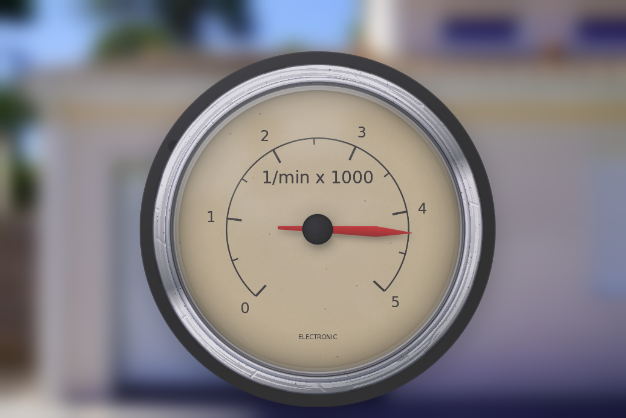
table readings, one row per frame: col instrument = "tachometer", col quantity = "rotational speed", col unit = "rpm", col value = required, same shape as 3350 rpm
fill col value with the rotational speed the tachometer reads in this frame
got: 4250 rpm
